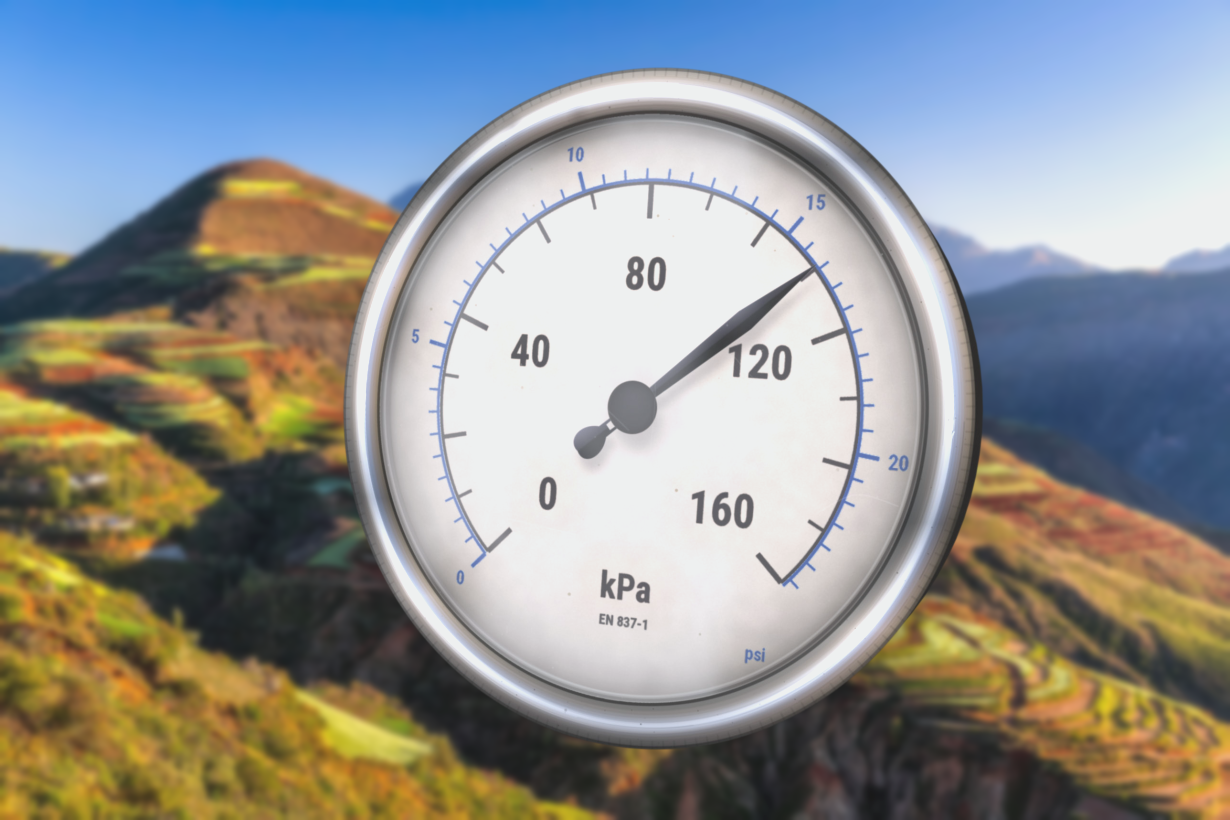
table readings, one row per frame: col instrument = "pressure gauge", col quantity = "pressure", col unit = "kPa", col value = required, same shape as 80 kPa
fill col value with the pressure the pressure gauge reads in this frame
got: 110 kPa
